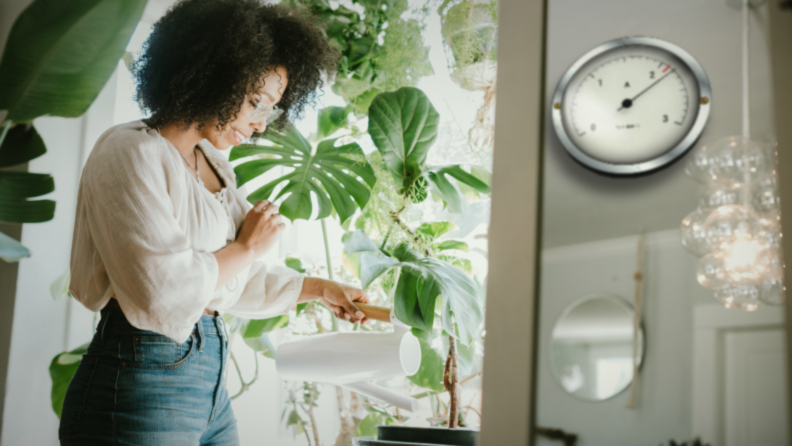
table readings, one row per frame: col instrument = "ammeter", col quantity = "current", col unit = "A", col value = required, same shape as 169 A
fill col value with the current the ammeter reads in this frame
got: 2.2 A
